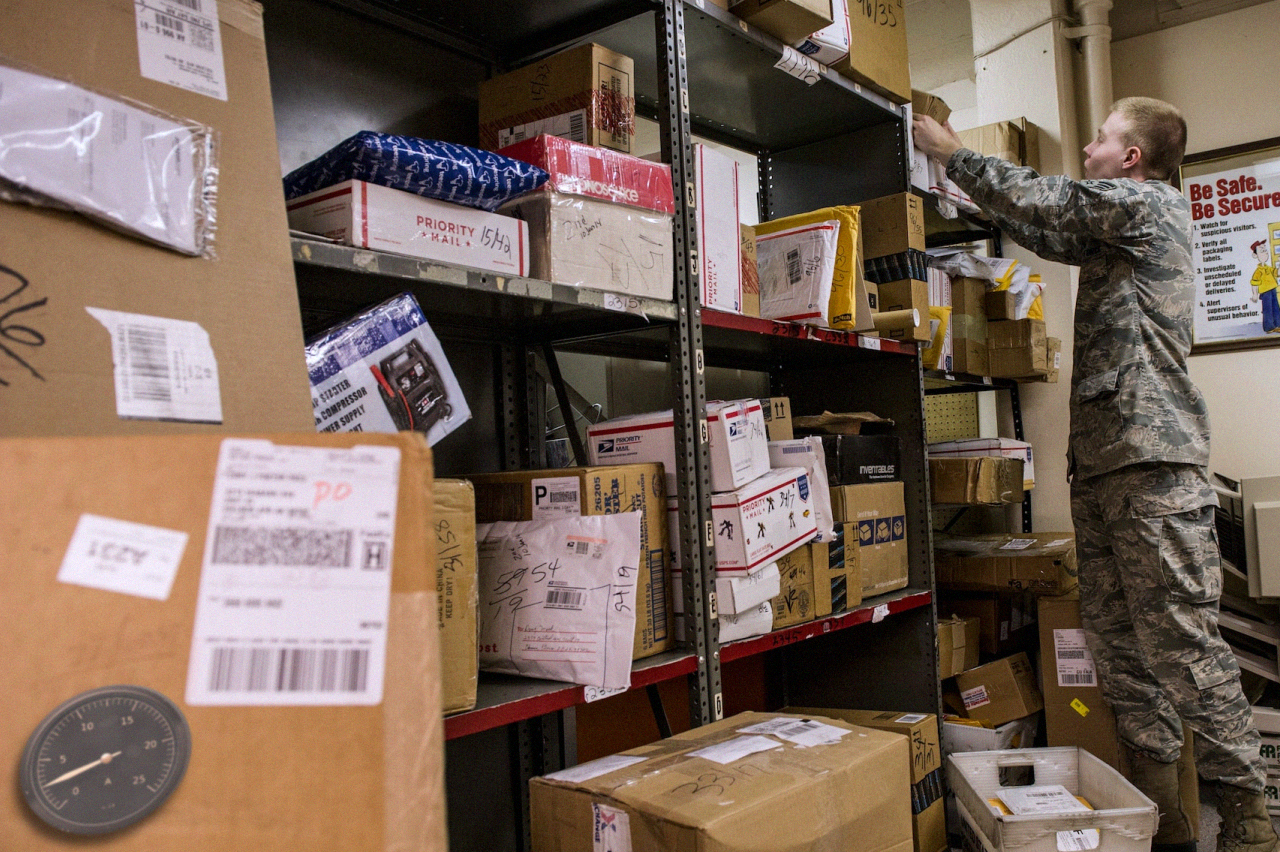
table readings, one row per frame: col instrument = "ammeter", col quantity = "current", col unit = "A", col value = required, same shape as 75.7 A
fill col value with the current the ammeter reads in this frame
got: 2.5 A
